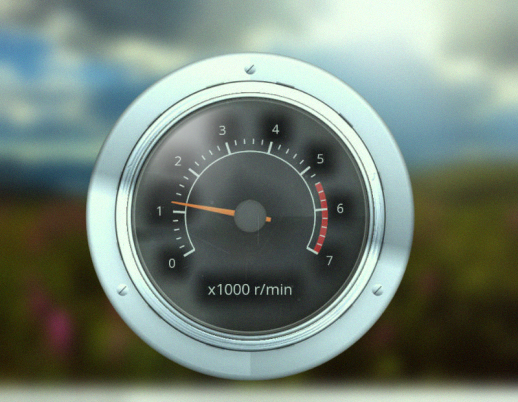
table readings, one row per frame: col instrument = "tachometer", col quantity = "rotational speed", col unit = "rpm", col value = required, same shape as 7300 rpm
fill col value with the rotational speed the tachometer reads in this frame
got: 1200 rpm
